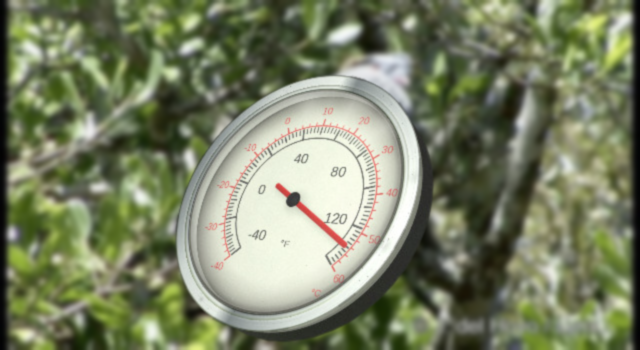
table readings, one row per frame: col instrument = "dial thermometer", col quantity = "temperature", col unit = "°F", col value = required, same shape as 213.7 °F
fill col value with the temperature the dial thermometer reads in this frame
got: 130 °F
